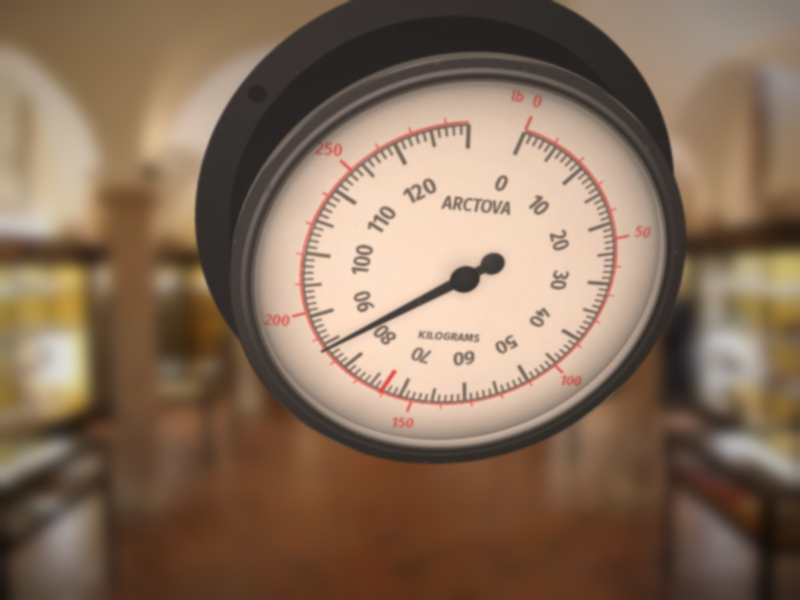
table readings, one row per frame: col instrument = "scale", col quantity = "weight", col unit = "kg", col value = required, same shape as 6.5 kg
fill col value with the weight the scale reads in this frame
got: 85 kg
